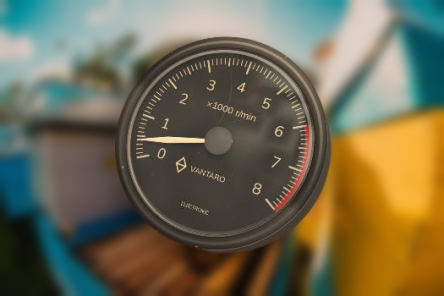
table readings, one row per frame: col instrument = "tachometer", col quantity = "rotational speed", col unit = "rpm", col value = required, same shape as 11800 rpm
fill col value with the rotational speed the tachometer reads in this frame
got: 400 rpm
